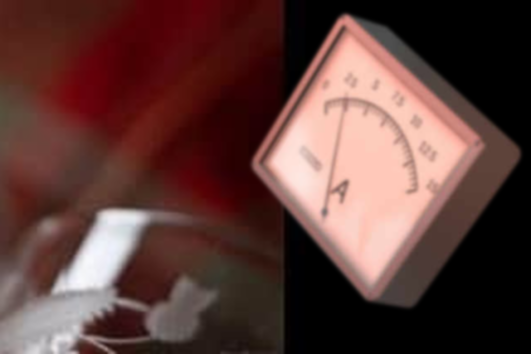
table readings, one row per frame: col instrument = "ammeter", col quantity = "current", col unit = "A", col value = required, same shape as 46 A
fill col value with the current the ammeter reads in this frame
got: 2.5 A
